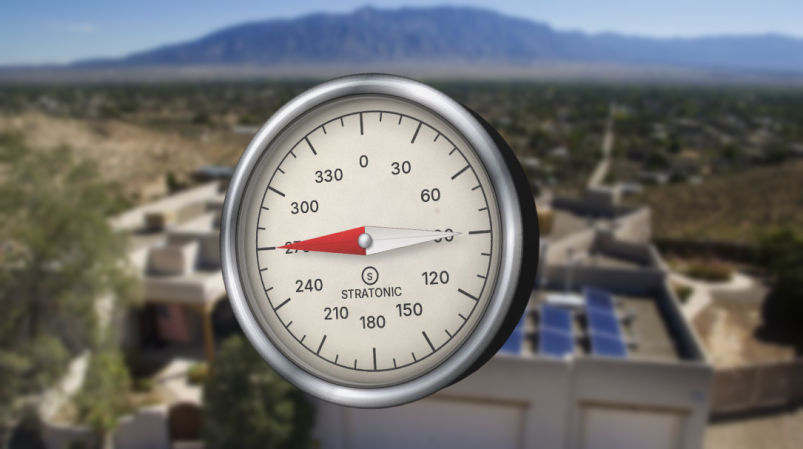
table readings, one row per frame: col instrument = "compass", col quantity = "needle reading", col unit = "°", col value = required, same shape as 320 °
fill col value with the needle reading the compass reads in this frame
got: 270 °
